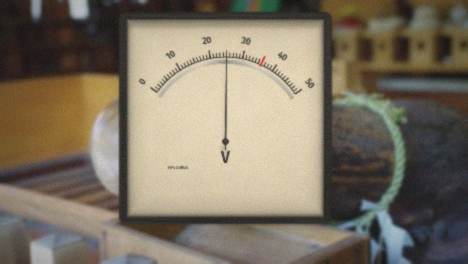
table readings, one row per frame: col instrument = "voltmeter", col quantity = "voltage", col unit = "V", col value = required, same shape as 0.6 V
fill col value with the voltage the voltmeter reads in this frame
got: 25 V
